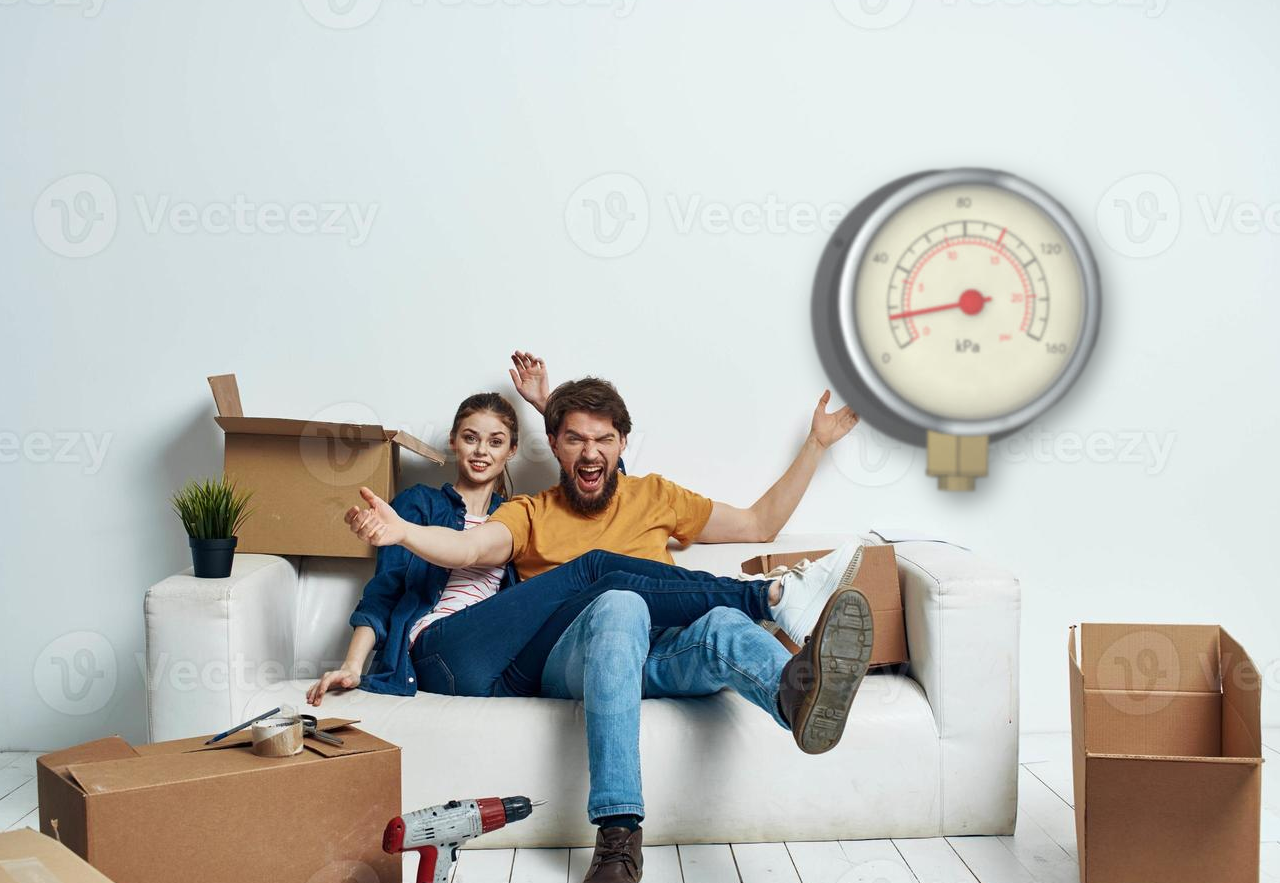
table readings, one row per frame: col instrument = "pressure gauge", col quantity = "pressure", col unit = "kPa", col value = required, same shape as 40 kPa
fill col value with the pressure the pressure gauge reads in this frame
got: 15 kPa
